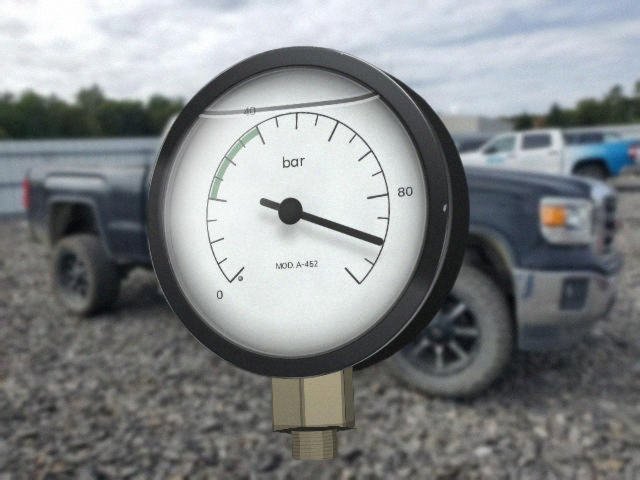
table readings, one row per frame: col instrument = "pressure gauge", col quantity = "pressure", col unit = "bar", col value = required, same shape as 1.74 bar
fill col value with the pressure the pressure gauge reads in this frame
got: 90 bar
